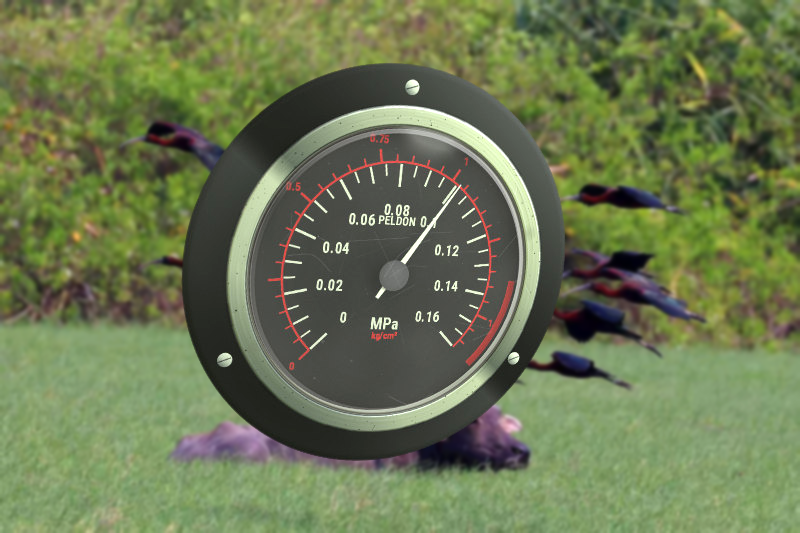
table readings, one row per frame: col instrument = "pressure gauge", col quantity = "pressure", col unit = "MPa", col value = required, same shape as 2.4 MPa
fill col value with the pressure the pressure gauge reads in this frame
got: 0.1 MPa
